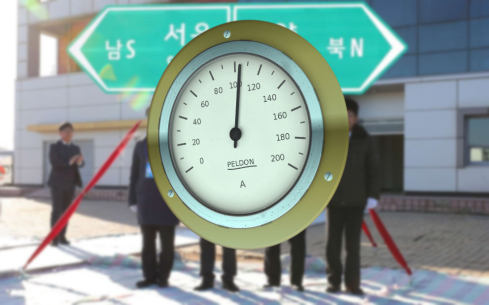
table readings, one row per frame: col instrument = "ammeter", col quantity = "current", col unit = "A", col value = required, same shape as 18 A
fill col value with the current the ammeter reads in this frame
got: 105 A
